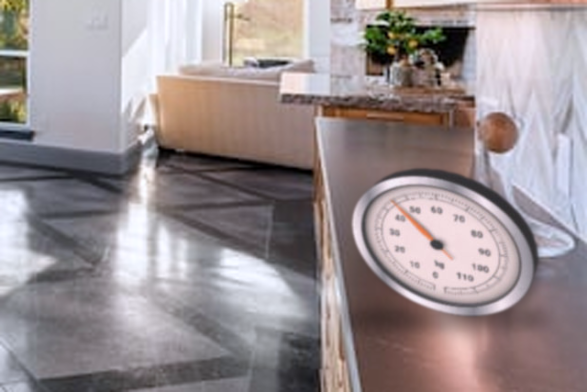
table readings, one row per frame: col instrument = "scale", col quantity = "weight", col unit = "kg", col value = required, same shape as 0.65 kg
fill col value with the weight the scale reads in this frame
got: 45 kg
